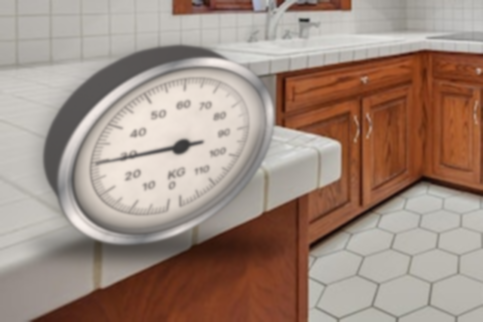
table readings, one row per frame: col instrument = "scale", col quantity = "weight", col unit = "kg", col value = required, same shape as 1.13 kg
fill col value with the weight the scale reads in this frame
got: 30 kg
